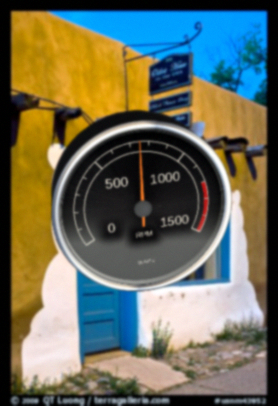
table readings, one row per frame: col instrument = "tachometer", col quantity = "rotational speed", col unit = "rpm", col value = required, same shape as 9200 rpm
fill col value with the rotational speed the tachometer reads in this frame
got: 750 rpm
